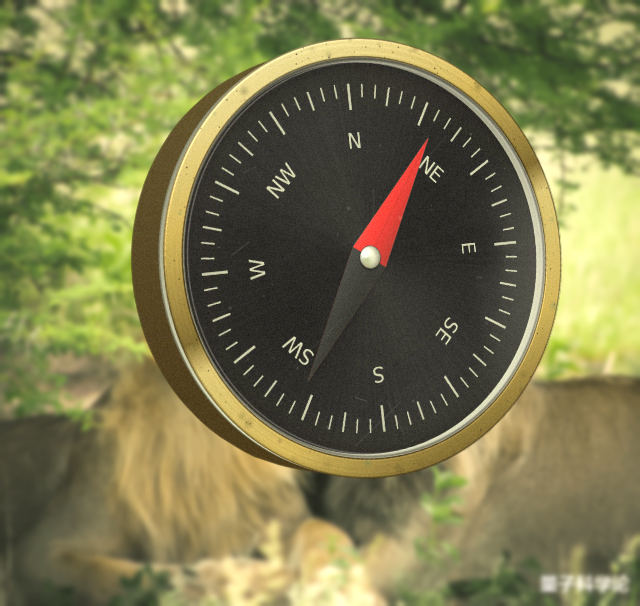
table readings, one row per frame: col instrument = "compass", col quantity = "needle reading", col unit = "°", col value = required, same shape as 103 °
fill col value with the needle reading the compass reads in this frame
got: 35 °
